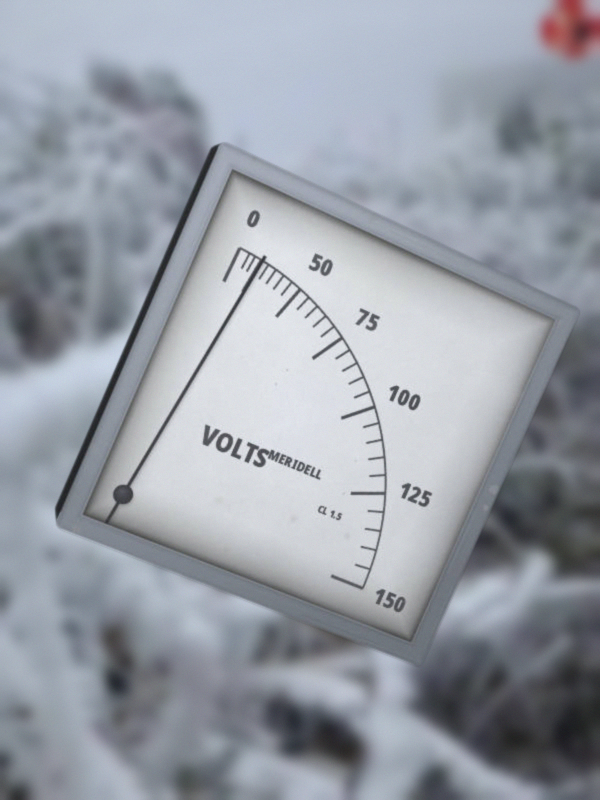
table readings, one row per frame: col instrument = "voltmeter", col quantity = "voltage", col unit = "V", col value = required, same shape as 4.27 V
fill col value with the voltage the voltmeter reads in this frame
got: 25 V
